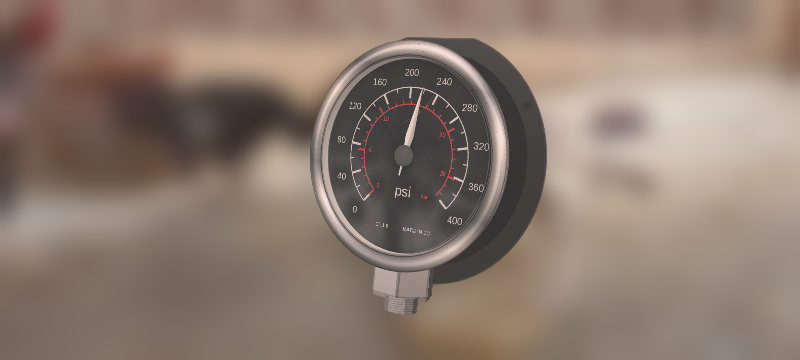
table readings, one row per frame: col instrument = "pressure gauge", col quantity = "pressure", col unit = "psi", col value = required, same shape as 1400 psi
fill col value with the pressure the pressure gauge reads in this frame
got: 220 psi
